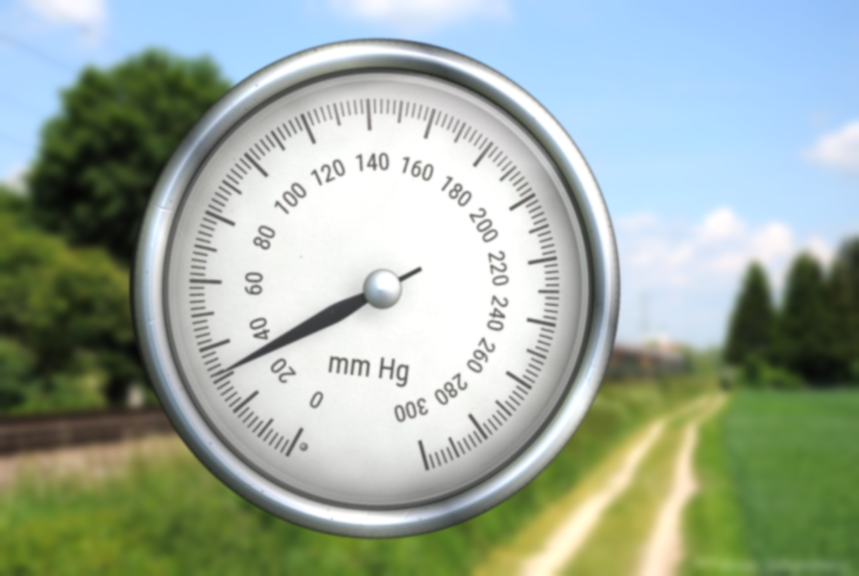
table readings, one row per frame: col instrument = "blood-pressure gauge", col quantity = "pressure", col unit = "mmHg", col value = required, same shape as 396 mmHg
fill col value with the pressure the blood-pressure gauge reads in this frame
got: 32 mmHg
